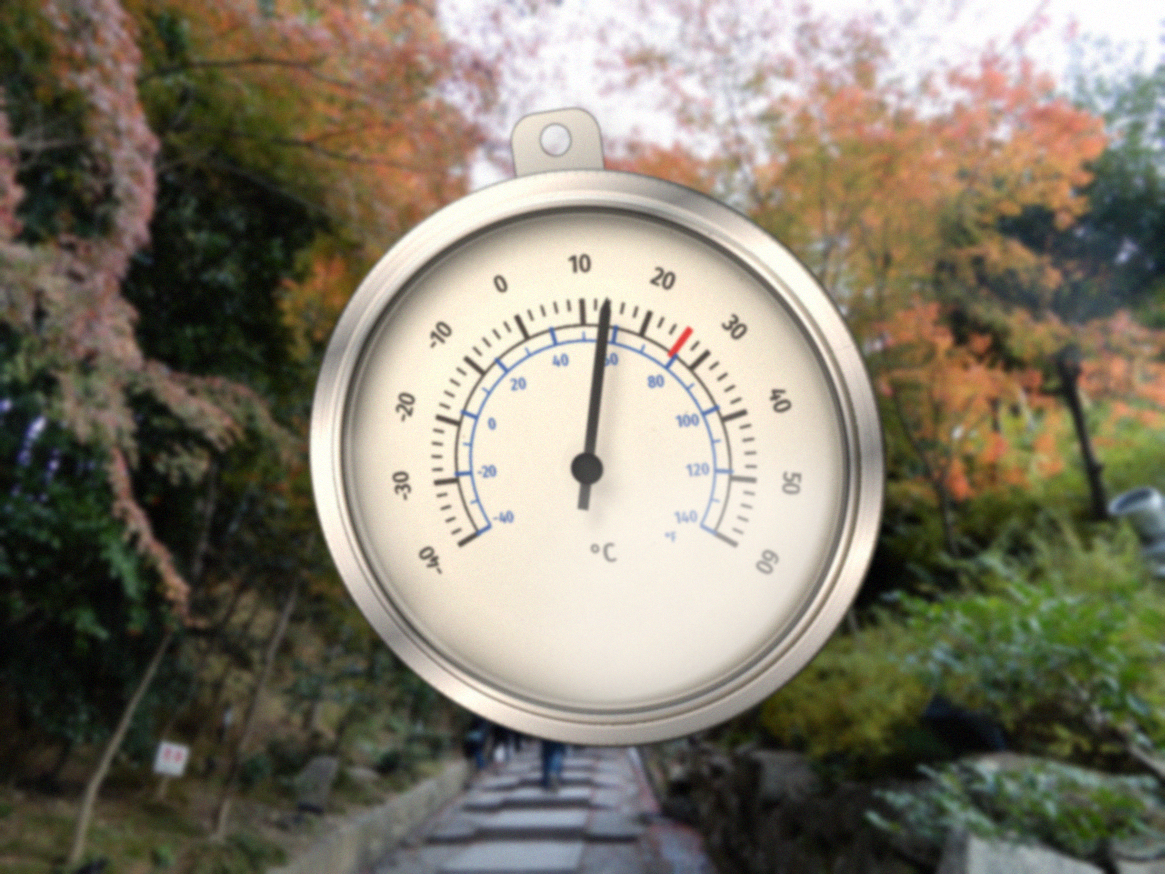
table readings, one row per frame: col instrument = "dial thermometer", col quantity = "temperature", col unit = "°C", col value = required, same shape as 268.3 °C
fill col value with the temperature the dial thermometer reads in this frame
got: 14 °C
